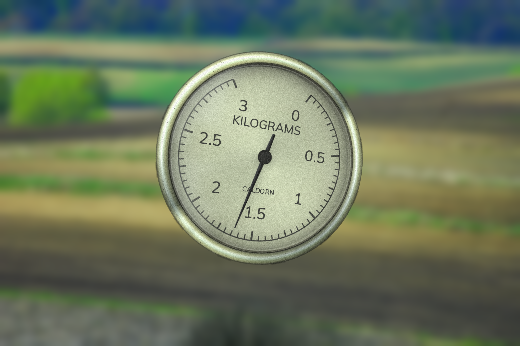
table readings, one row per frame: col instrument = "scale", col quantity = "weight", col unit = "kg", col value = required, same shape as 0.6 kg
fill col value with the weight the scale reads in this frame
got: 1.65 kg
